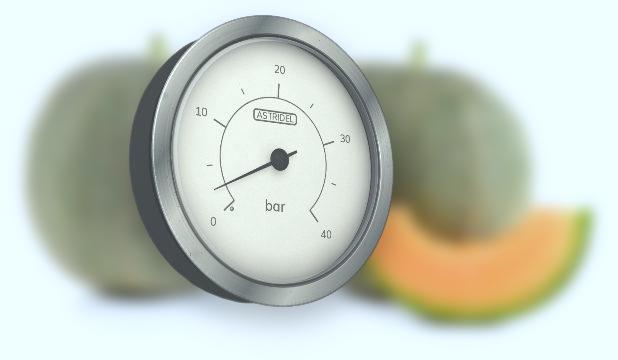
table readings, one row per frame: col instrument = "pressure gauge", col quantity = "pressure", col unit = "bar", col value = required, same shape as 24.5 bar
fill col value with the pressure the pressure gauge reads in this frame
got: 2.5 bar
